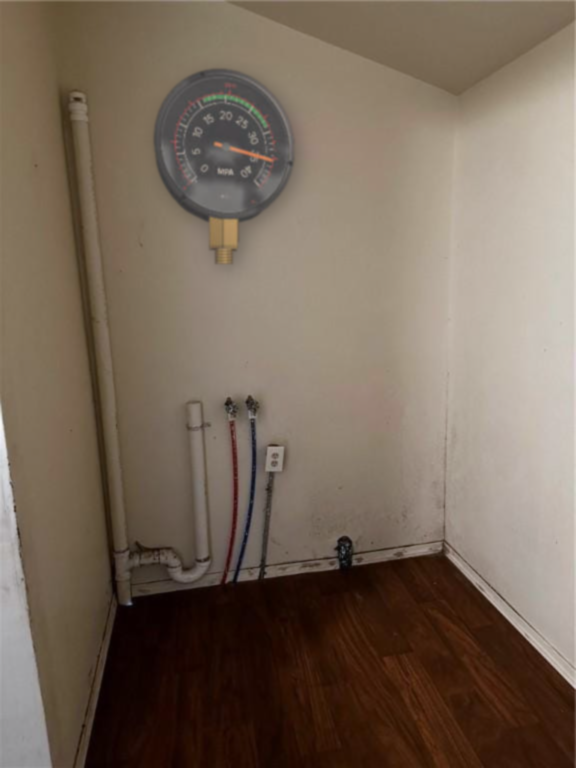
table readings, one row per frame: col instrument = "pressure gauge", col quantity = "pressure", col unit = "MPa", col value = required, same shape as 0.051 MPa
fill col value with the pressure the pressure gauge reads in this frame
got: 35 MPa
